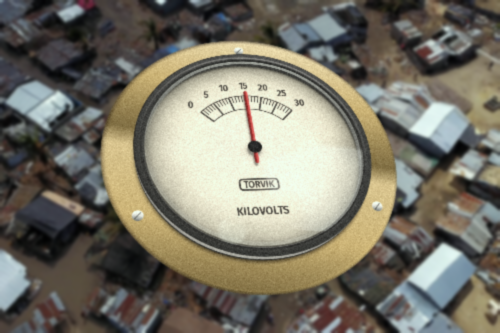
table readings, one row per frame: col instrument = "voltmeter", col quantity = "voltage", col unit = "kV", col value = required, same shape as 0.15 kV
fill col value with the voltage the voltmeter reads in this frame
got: 15 kV
